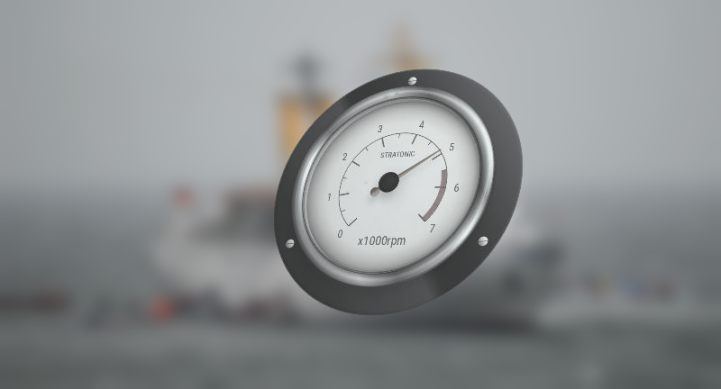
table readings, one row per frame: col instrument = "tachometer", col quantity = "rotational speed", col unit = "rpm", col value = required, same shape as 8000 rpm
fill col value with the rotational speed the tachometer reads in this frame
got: 5000 rpm
